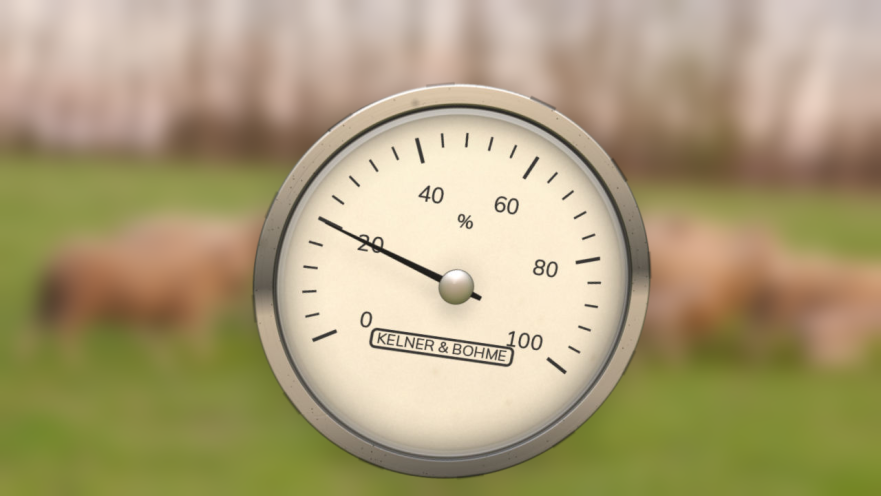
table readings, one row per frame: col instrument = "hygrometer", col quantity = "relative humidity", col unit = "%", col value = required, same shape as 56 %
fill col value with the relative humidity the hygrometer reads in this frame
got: 20 %
